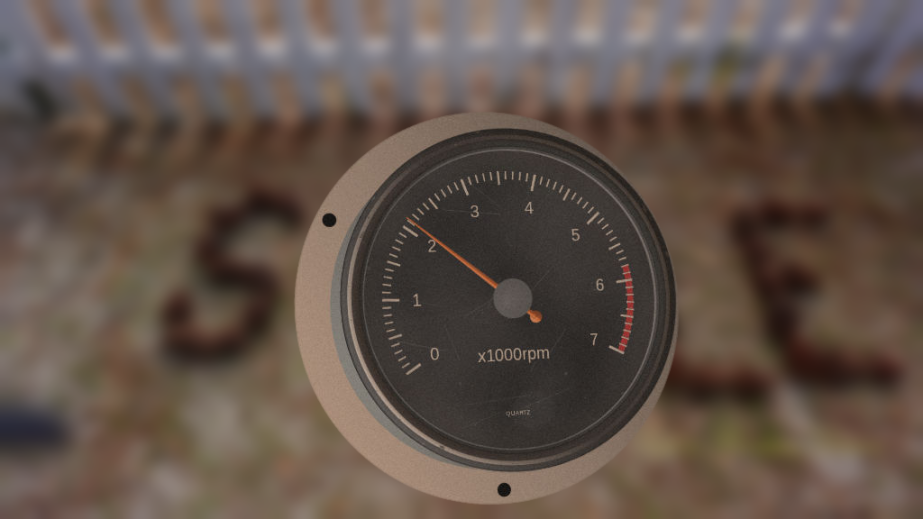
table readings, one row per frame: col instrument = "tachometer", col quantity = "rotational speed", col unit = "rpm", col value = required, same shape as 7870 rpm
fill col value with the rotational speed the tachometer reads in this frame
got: 2100 rpm
